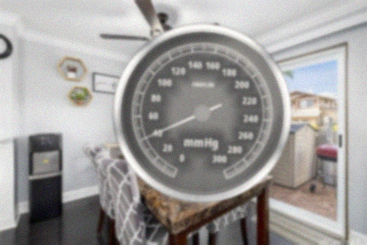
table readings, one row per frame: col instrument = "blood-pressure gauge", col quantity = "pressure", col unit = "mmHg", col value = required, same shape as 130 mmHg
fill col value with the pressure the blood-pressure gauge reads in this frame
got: 40 mmHg
